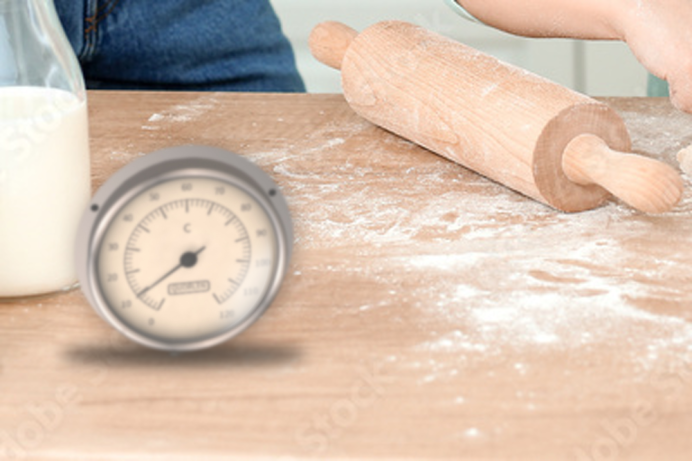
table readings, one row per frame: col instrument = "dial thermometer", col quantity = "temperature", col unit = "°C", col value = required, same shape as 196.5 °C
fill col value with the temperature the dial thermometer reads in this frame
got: 10 °C
